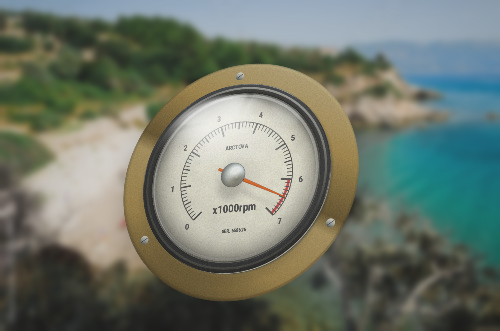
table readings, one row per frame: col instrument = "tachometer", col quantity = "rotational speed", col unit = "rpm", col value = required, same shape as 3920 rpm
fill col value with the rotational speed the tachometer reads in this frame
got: 6500 rpm
